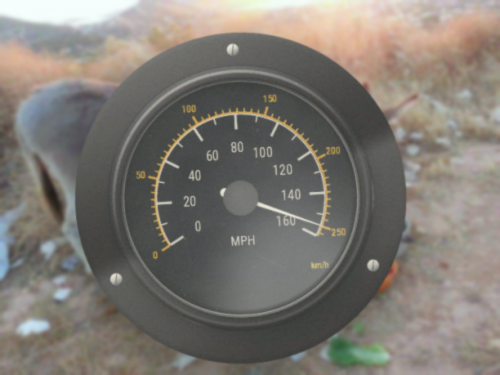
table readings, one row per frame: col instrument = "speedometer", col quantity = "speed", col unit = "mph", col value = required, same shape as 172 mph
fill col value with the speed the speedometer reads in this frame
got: 155 mph
